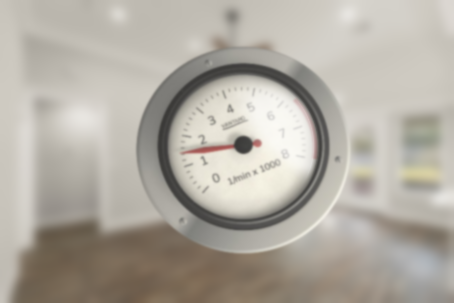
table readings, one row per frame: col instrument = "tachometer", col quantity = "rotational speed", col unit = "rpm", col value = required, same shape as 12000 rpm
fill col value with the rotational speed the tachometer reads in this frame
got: 1400 rpm
